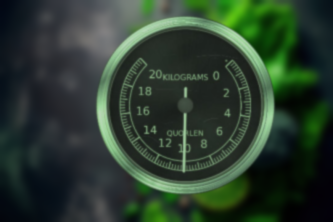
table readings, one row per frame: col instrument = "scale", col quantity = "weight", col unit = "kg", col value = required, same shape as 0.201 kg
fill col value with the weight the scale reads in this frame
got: 10 kg
